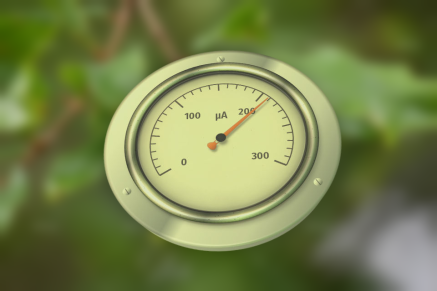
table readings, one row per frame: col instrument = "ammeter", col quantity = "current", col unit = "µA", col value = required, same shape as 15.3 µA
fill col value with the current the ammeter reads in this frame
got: 210 µA
